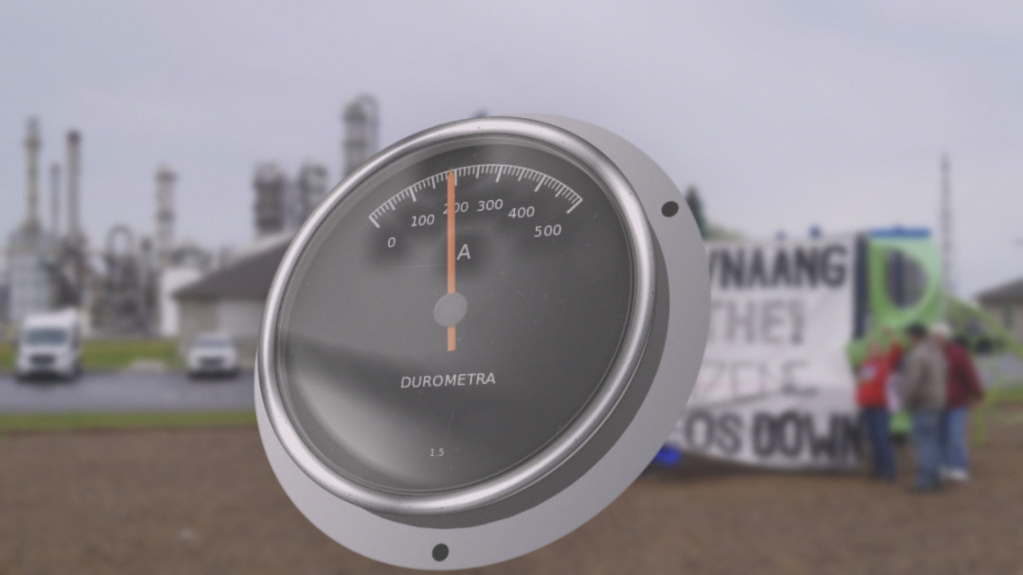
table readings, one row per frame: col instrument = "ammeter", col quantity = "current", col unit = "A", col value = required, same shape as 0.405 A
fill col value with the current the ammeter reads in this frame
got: 200 A
